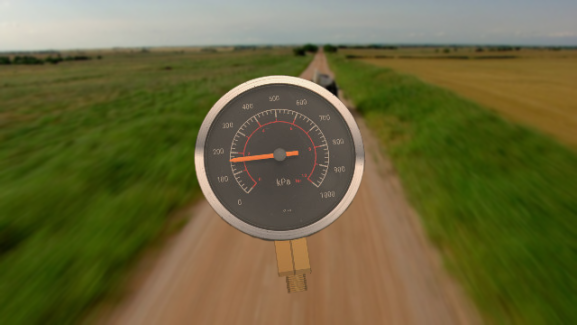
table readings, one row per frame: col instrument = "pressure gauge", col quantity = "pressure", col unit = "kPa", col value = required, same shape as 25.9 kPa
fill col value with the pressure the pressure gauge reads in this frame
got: 160 kPa
